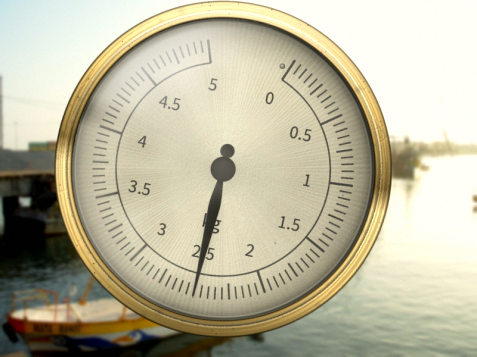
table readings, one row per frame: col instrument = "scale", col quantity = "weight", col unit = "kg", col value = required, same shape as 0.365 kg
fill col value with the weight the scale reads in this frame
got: 2.5 kg
